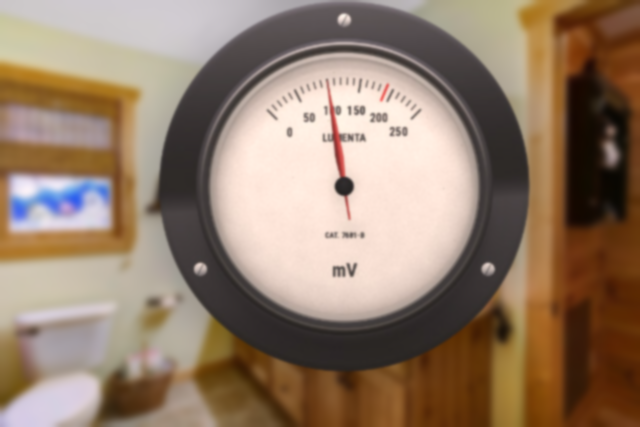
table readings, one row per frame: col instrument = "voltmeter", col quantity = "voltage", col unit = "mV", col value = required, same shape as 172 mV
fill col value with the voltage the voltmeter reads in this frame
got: 100 mV
